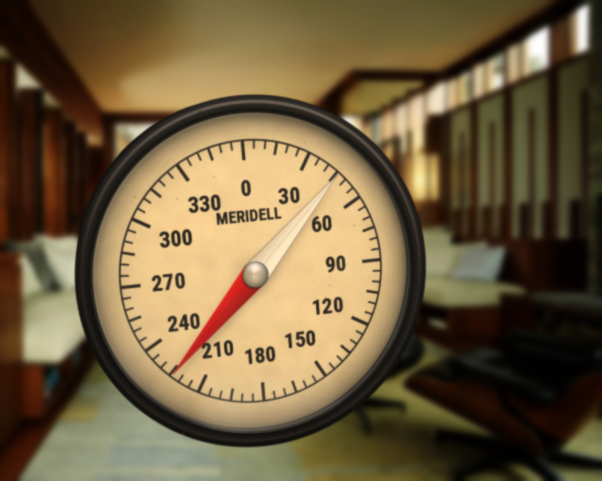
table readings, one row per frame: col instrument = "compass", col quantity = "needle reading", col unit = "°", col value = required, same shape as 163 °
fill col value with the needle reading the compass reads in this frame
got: 225 °
